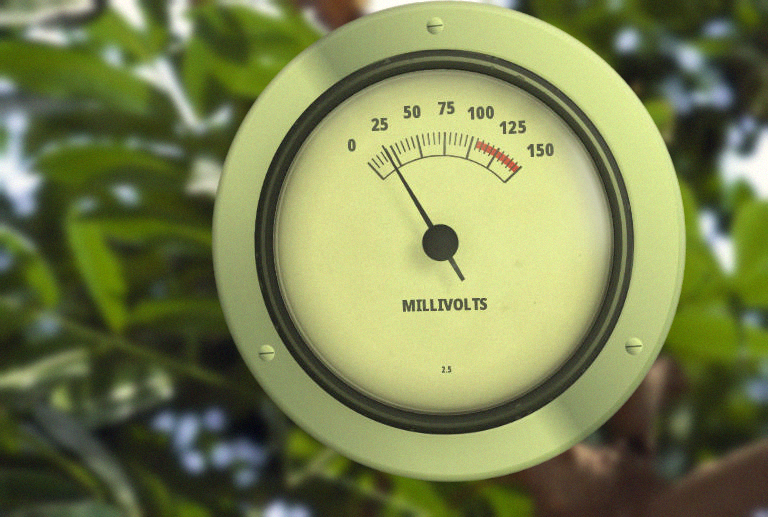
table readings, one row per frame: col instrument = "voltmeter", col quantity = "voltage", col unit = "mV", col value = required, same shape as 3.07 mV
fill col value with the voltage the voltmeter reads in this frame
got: 20 mV
